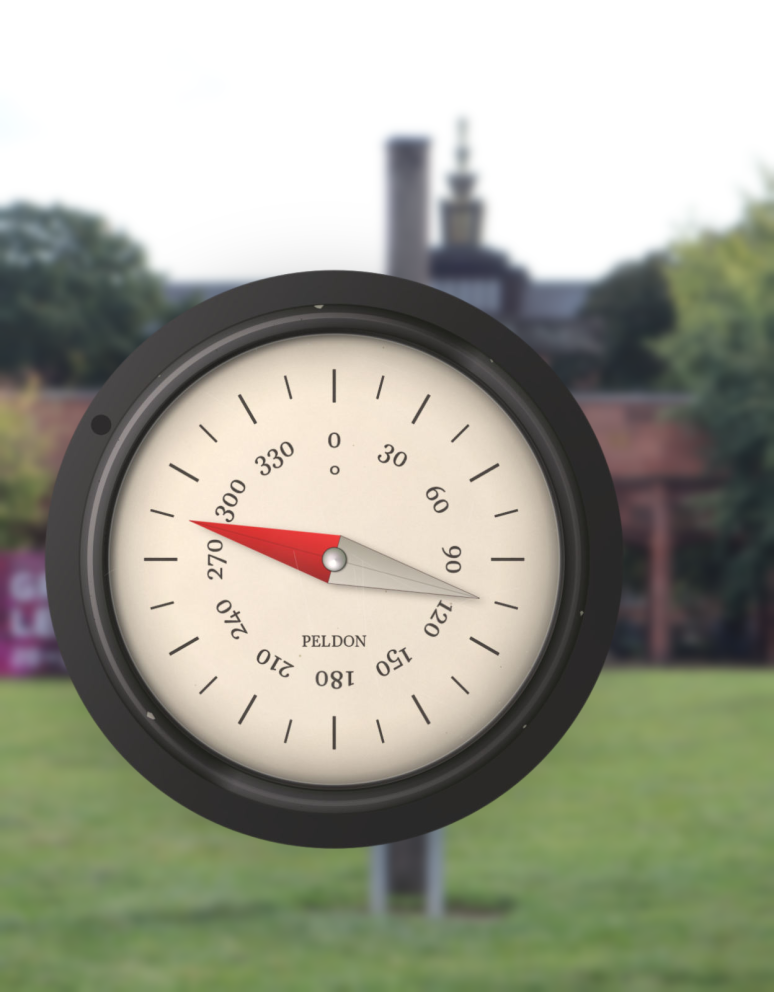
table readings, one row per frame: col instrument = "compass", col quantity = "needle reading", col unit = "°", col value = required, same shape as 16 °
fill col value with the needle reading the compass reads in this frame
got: 285 °
